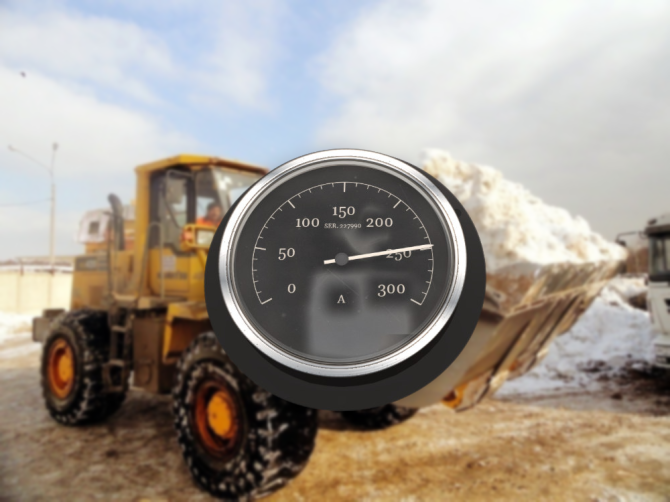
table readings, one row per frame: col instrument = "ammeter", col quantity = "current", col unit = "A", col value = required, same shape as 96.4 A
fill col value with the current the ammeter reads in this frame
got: 250 A
